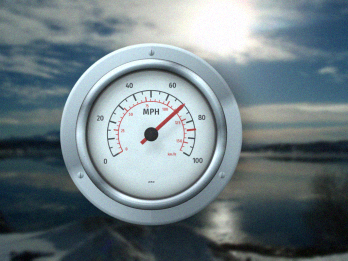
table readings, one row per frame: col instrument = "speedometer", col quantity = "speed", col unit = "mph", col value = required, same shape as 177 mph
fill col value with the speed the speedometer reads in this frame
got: 70 mph
